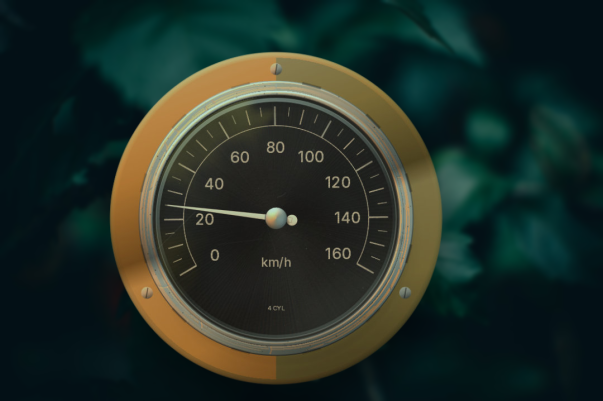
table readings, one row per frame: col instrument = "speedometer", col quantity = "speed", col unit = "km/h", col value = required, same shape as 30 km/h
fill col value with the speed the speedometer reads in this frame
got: 25 km/h
